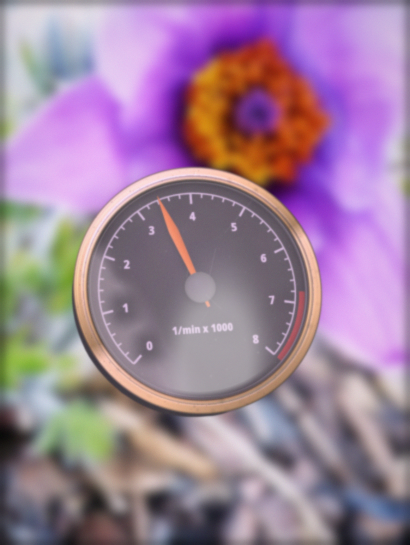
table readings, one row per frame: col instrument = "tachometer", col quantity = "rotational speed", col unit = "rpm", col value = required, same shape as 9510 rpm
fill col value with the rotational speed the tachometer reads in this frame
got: 3400 rpm
